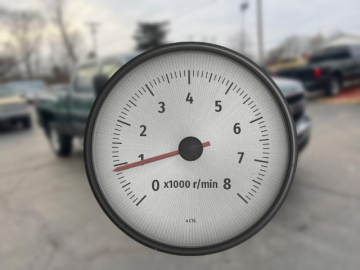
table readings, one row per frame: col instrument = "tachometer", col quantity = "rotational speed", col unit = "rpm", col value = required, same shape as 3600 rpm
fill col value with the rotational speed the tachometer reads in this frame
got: 900 rpm
